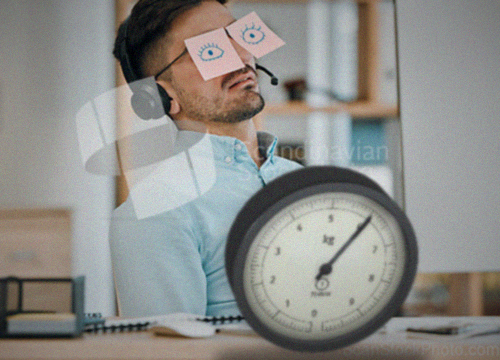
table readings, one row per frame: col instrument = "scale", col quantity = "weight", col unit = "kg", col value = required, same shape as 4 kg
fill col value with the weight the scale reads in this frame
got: 6 kg
